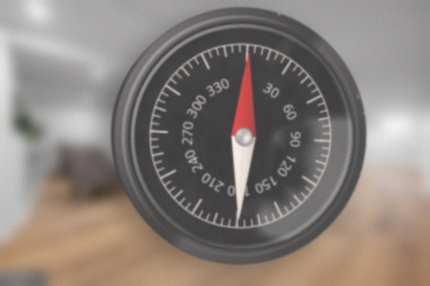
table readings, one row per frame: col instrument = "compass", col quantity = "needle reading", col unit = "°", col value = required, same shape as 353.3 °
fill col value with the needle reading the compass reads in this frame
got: 0 °
